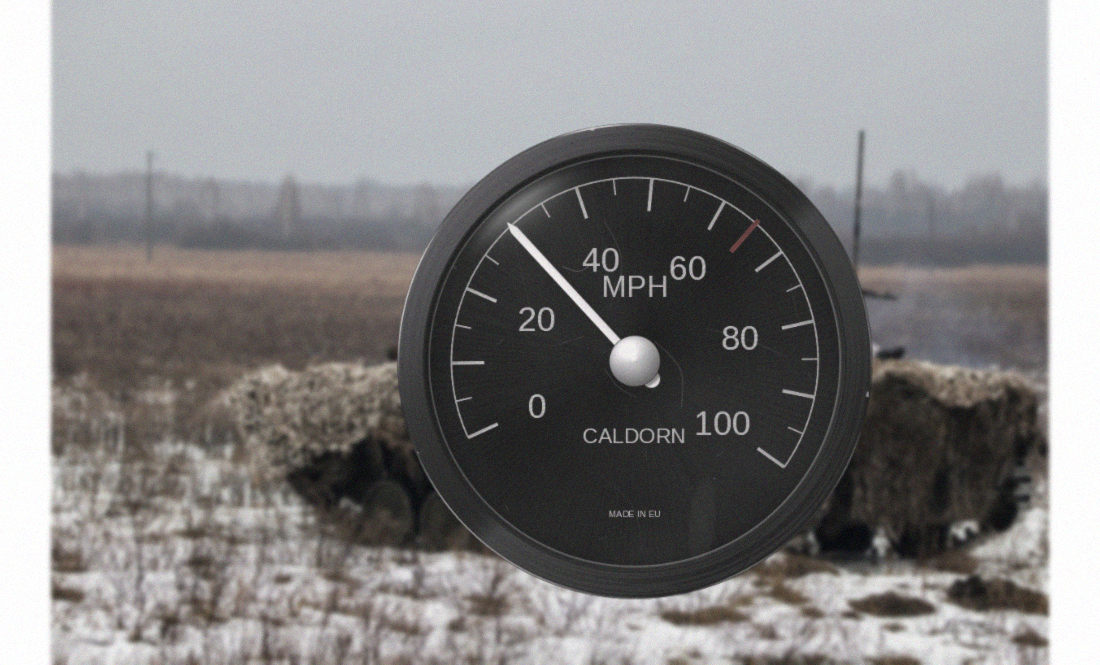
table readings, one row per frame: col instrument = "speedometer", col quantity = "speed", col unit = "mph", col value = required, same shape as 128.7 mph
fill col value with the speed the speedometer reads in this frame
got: 30 mph
